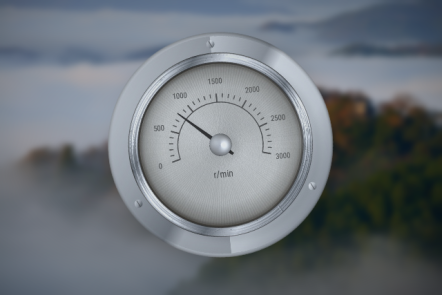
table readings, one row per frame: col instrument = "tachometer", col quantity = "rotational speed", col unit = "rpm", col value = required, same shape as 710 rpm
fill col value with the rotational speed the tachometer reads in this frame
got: 800 rpm
